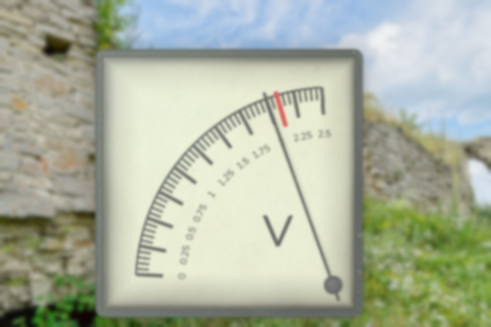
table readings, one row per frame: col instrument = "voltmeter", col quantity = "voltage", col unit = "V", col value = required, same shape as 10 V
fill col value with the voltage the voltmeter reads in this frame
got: 2 V
